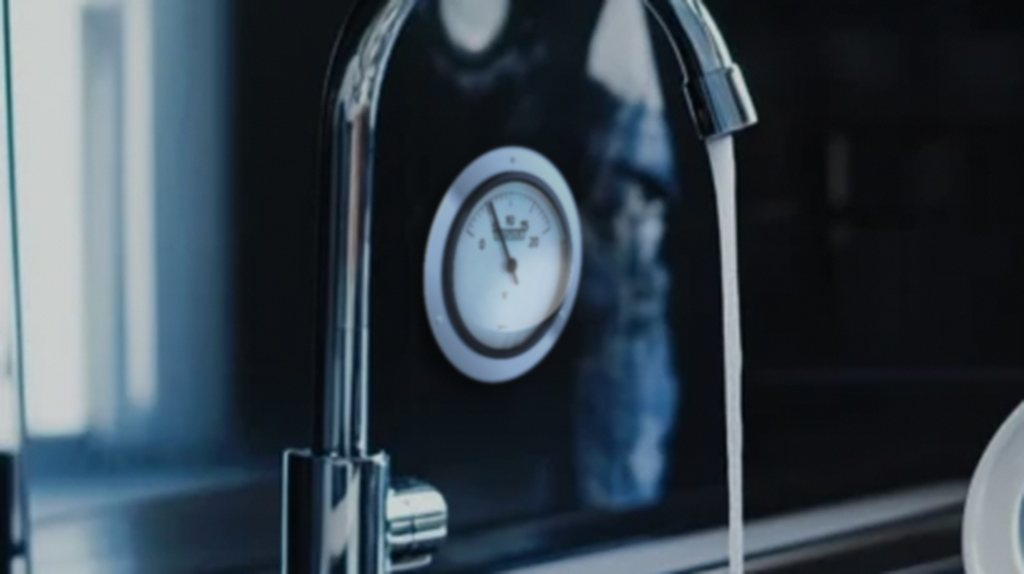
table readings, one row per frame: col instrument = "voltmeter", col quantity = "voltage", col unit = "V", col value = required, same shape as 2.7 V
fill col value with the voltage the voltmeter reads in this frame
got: 5 V
